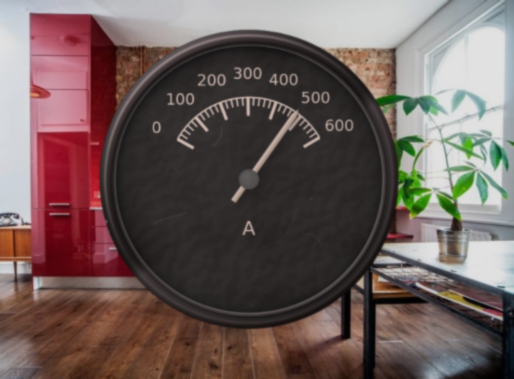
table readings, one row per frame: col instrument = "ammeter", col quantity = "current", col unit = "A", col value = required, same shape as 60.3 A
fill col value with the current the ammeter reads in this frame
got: 480 A
